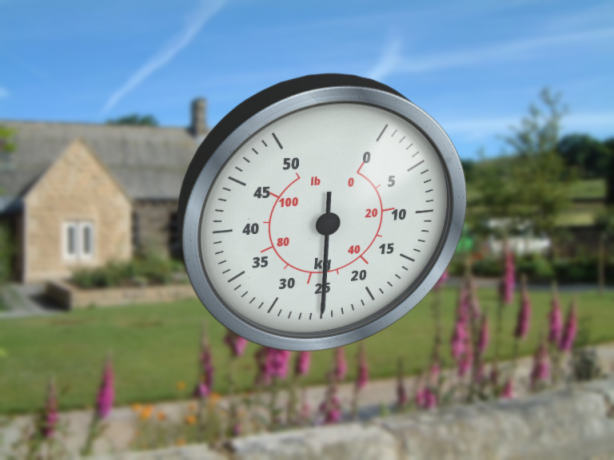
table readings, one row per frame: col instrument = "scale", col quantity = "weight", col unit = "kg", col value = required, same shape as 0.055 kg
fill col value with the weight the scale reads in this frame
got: 25 kg
